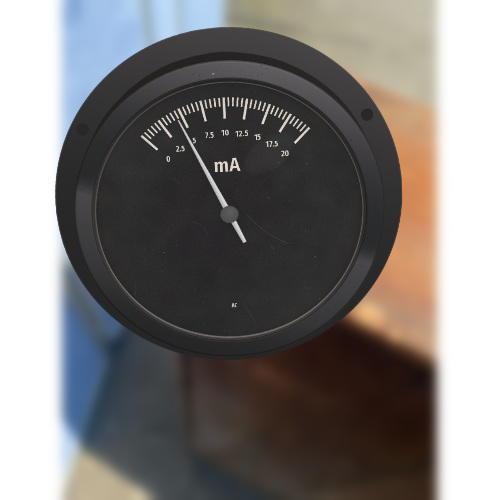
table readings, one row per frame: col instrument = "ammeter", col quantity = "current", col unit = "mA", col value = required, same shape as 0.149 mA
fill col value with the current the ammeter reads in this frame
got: 4.5 mA
